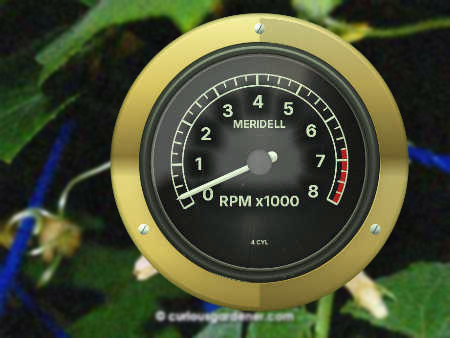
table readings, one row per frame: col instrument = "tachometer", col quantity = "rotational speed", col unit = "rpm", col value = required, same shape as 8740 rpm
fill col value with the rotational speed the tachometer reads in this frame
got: 250 rpm
